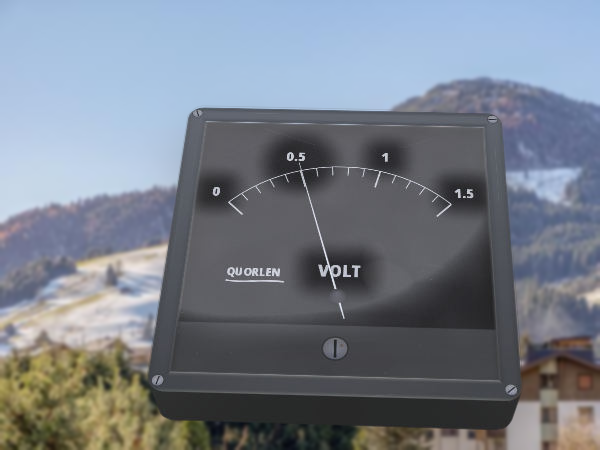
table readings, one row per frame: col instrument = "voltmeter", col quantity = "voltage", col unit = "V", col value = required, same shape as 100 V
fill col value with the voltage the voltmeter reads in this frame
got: 0.5 V
